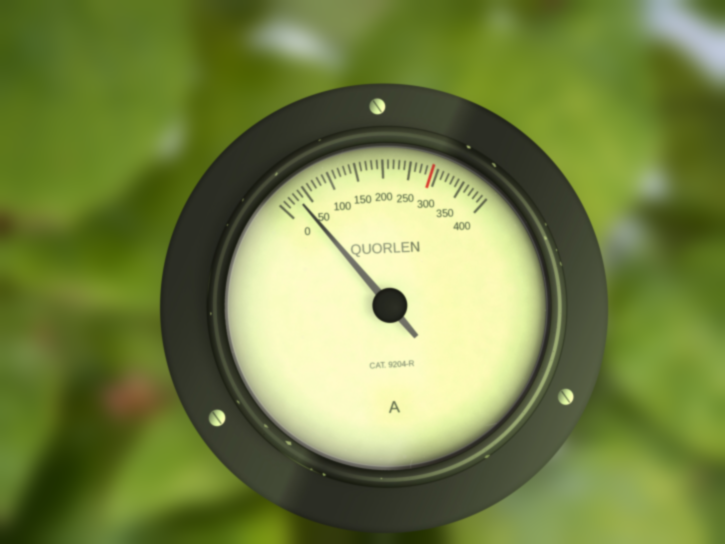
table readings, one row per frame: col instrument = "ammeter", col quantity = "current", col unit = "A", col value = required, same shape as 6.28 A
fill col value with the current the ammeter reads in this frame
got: 30 A
